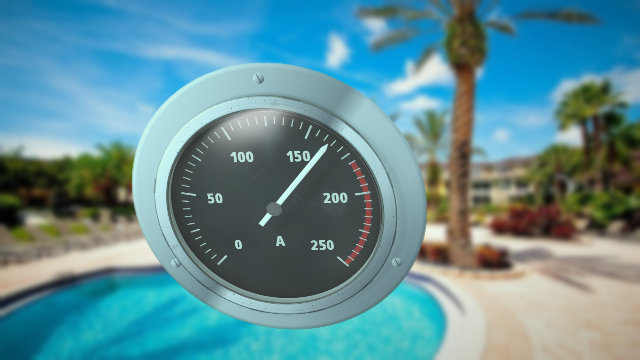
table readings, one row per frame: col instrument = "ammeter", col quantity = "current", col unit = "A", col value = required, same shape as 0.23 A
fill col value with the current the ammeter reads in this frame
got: 162.5 A
